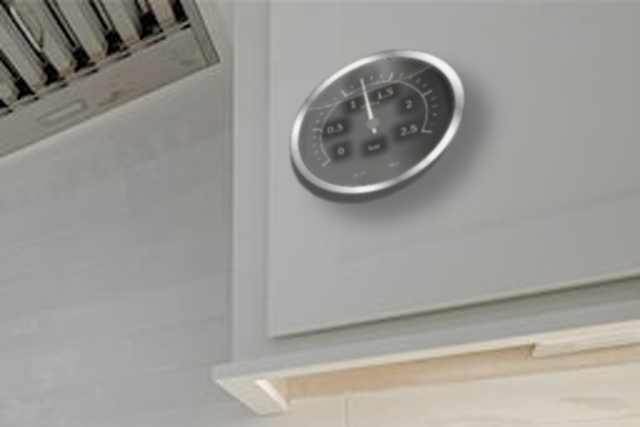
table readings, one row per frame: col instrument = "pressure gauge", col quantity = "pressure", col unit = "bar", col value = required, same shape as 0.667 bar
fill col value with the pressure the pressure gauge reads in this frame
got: 1.2 bar
